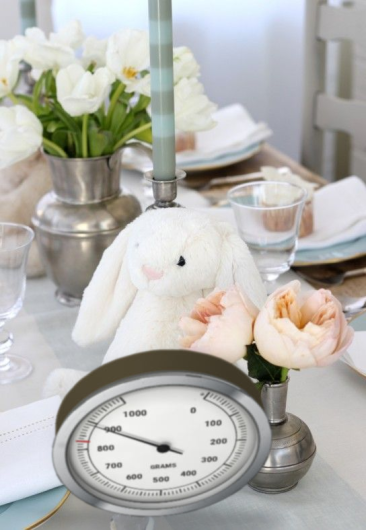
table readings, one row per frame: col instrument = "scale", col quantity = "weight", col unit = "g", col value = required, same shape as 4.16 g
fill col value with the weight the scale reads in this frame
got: 900 g
